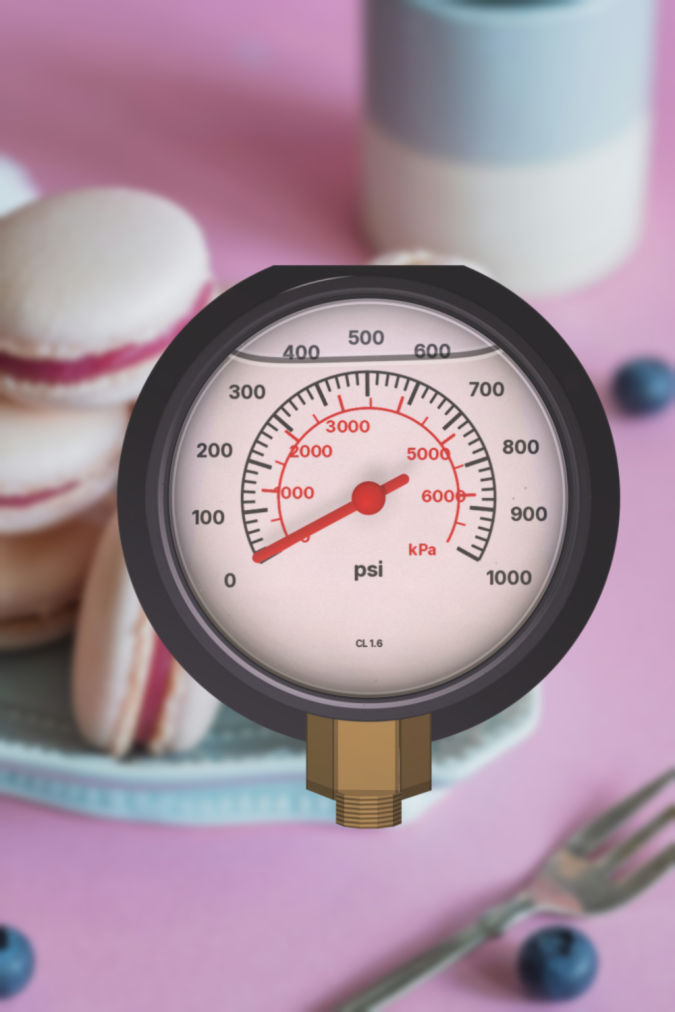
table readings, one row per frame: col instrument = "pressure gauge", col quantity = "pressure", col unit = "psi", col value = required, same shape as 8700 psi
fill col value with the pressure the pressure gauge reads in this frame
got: 10 psi
